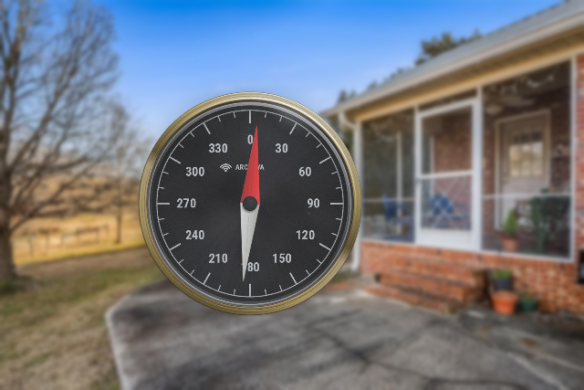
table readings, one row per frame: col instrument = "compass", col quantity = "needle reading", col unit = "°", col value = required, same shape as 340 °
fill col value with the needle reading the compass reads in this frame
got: 5 °
